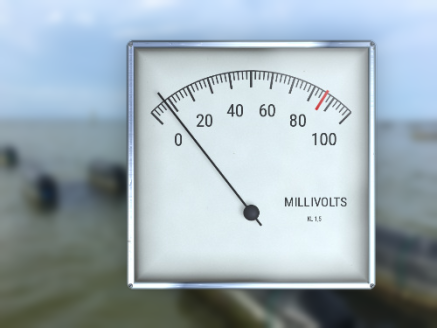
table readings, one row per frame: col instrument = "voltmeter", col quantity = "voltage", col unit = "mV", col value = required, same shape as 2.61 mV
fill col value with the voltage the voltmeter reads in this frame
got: 8 mV
